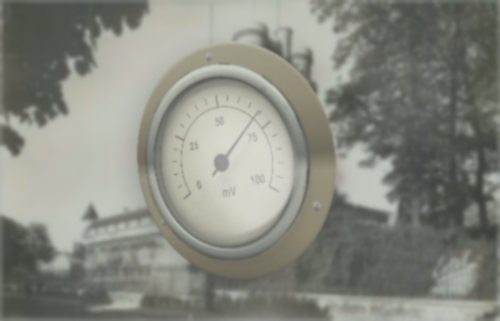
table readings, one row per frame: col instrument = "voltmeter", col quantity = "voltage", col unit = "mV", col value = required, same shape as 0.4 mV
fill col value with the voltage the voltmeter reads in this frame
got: 70 mV
